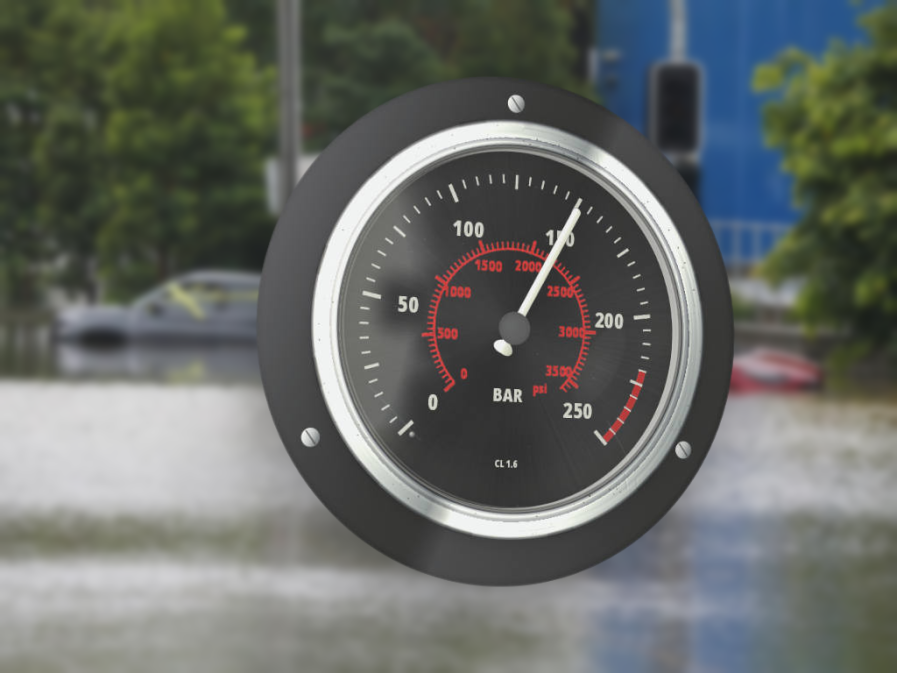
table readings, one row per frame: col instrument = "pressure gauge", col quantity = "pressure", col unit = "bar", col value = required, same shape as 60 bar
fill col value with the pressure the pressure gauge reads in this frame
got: 150 bar
